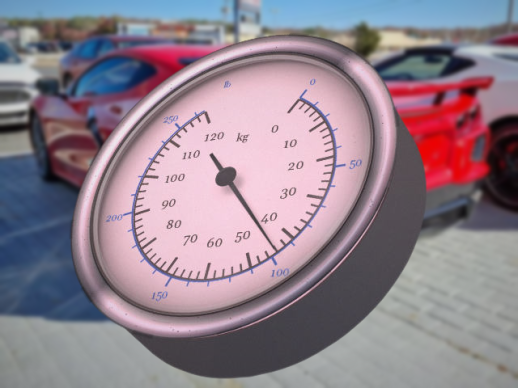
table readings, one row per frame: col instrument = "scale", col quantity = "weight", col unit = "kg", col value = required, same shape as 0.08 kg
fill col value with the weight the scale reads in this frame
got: 44 kg
